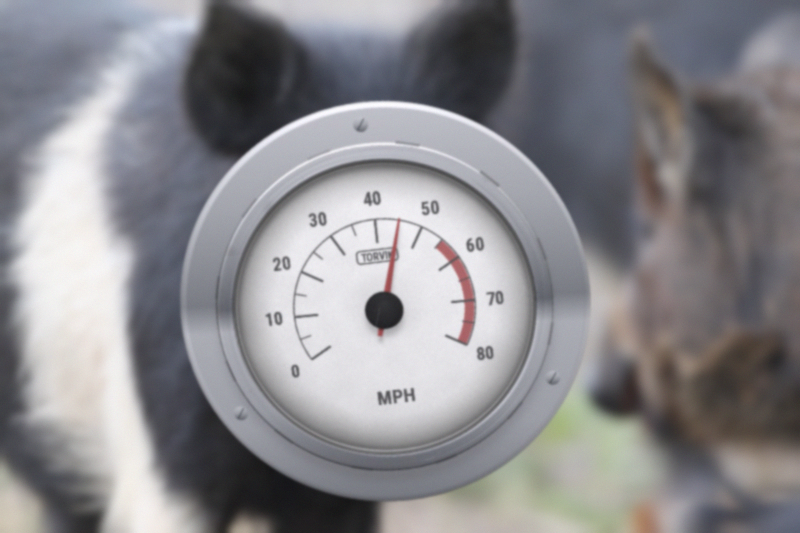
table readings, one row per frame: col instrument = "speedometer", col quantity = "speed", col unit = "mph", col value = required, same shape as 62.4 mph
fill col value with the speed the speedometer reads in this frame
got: 45 mph
